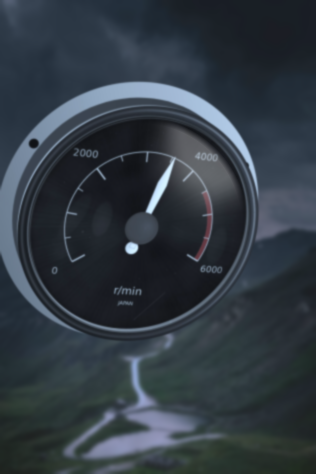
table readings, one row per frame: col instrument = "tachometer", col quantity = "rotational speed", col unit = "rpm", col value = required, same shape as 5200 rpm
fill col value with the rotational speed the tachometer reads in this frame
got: 3500 rpm
